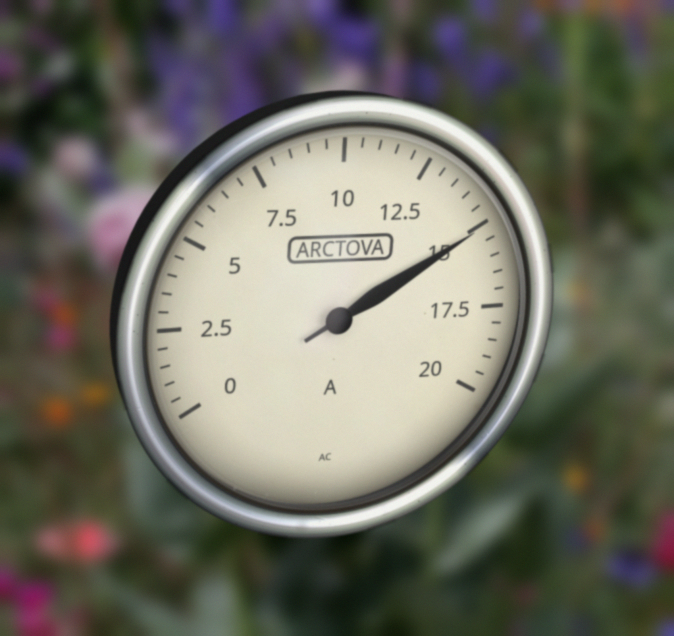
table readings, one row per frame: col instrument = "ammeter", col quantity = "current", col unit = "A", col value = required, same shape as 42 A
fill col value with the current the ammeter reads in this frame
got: 15 A
